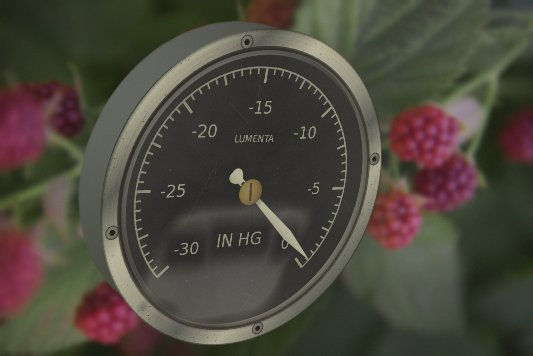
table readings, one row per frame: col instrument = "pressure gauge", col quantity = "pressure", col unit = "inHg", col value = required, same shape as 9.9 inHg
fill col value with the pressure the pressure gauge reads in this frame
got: -0.5 inHg
